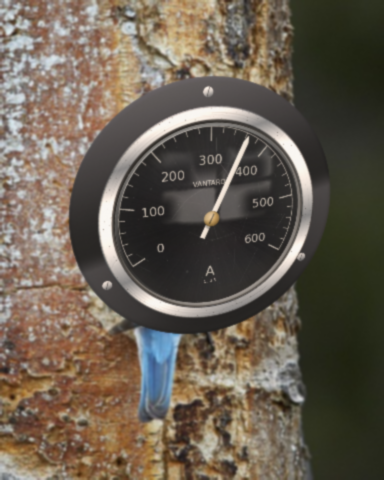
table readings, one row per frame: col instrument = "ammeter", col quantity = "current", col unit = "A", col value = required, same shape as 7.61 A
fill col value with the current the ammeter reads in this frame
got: 360 A
